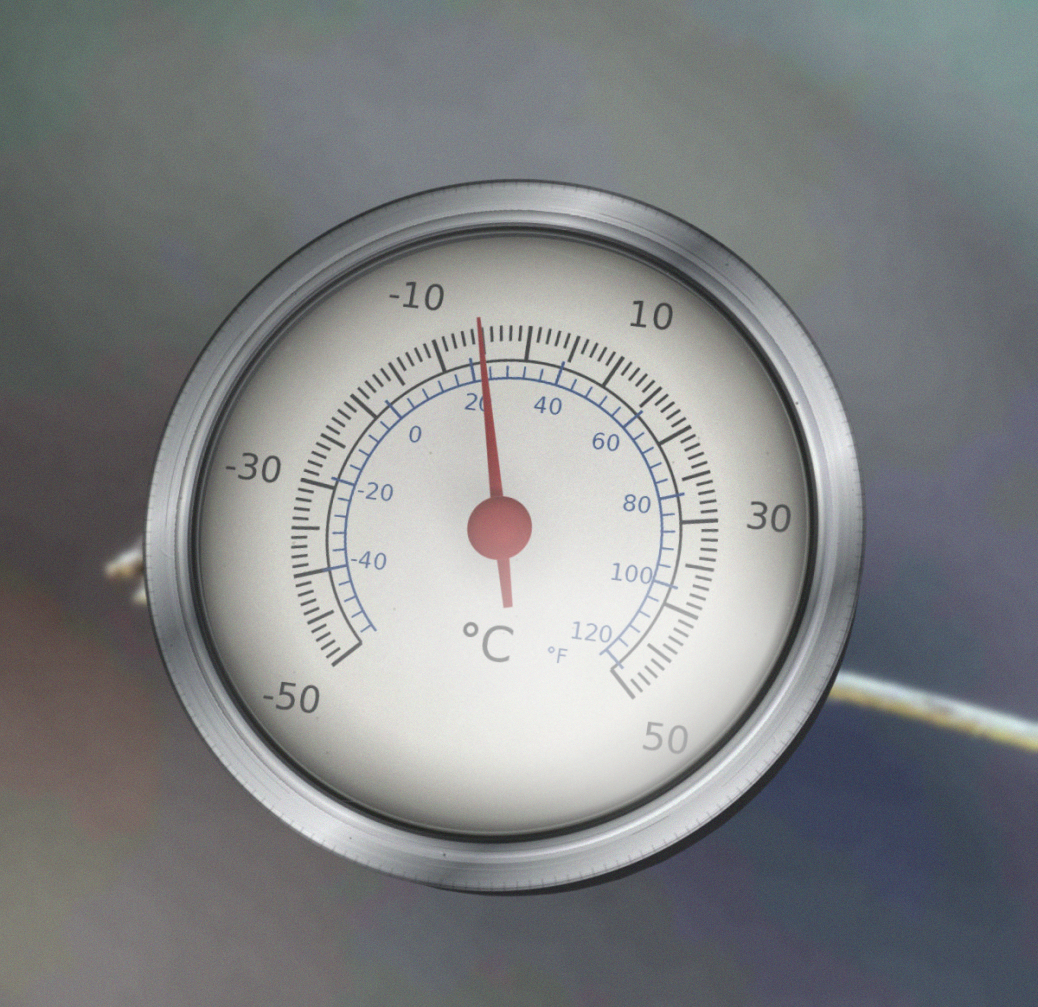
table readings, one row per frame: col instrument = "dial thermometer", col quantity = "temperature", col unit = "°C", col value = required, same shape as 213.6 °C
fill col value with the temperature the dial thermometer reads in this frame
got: -5 °C
